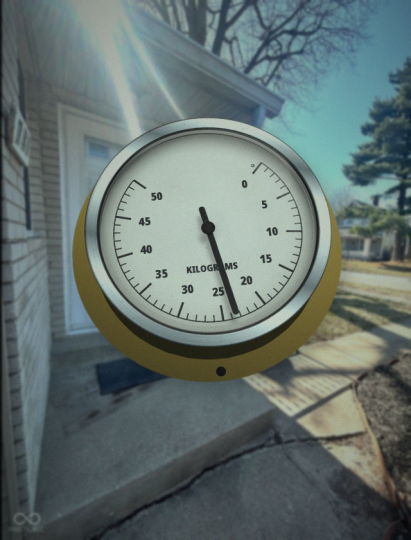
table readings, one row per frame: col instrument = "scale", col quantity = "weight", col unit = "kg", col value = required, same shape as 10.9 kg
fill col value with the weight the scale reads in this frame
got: 23.5 kg
